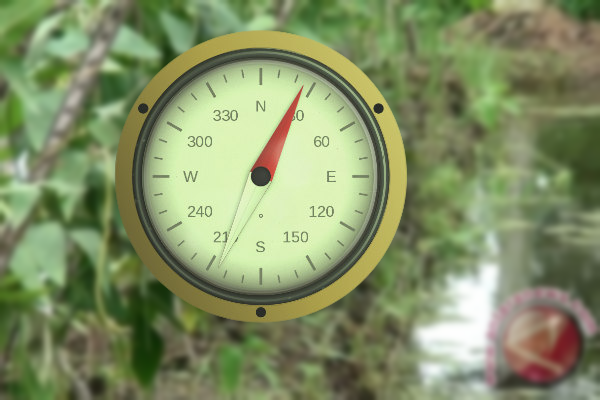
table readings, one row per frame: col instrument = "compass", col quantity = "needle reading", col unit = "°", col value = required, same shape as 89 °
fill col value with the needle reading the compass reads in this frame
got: 25 °
